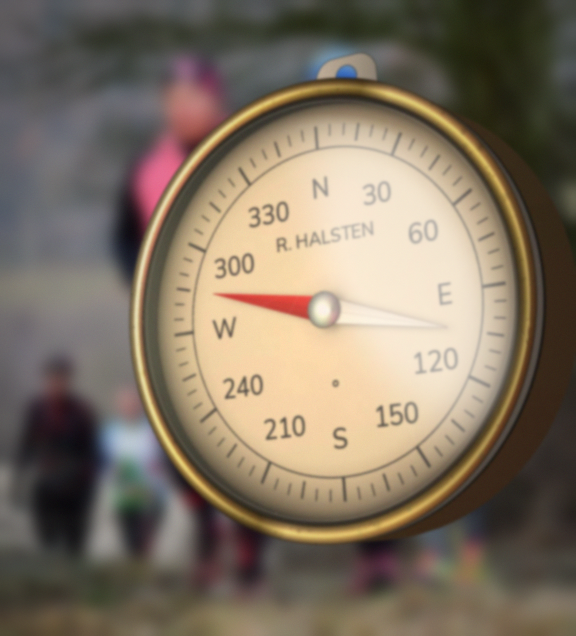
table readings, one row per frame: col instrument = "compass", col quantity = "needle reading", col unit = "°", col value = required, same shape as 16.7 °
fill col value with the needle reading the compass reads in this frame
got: 285 °
